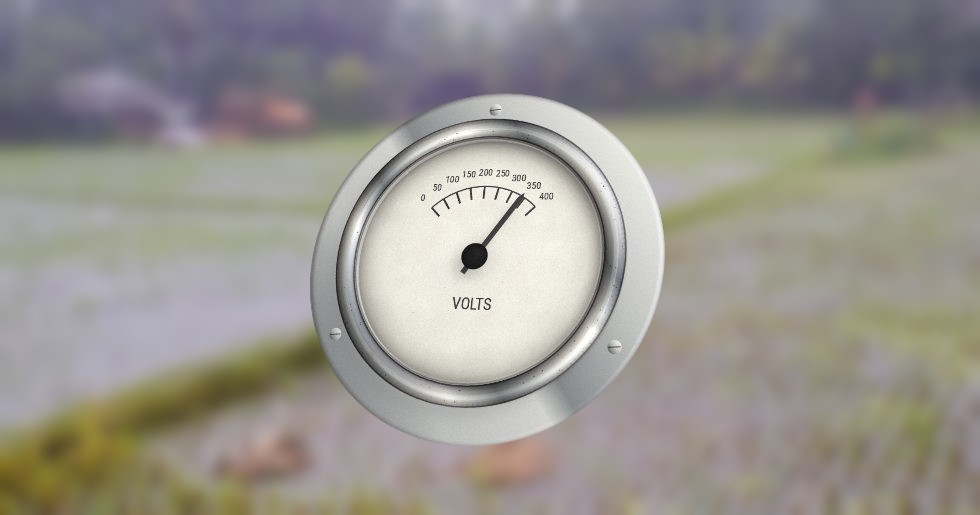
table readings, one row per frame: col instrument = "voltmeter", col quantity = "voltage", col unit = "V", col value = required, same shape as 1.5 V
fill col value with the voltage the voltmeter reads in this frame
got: 350 V
